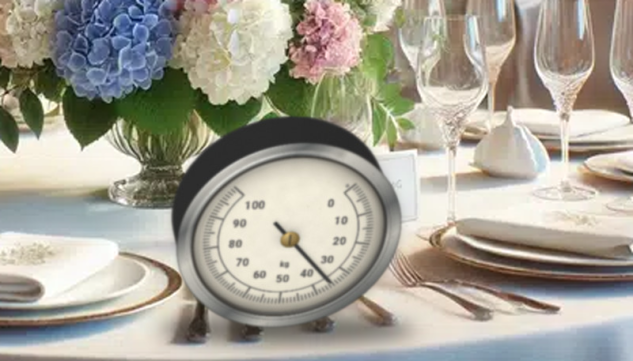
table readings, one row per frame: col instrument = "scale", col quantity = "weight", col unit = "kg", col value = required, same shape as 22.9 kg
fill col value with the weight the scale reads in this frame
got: 35 kg
